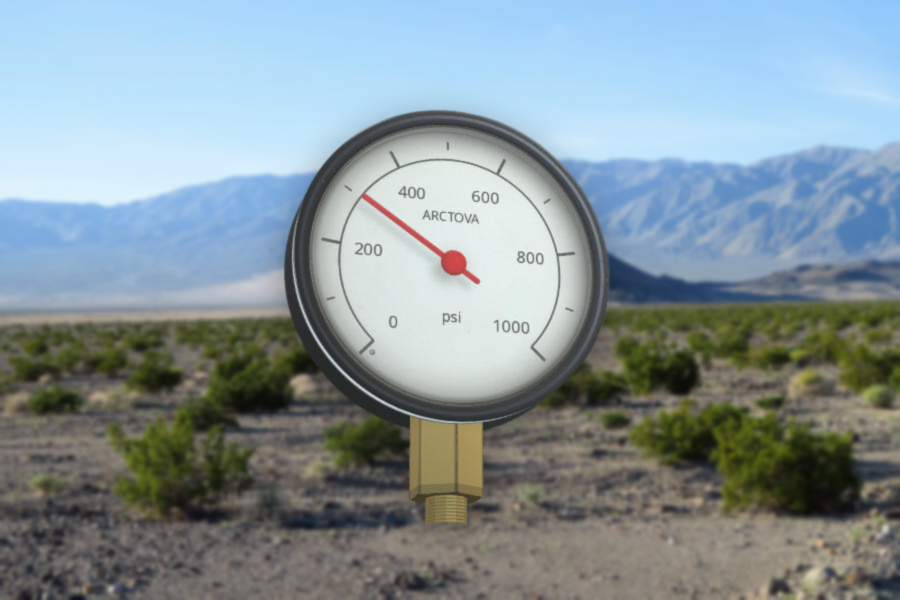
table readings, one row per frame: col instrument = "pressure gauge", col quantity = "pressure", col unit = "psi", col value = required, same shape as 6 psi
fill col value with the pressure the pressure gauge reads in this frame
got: 300 psi
